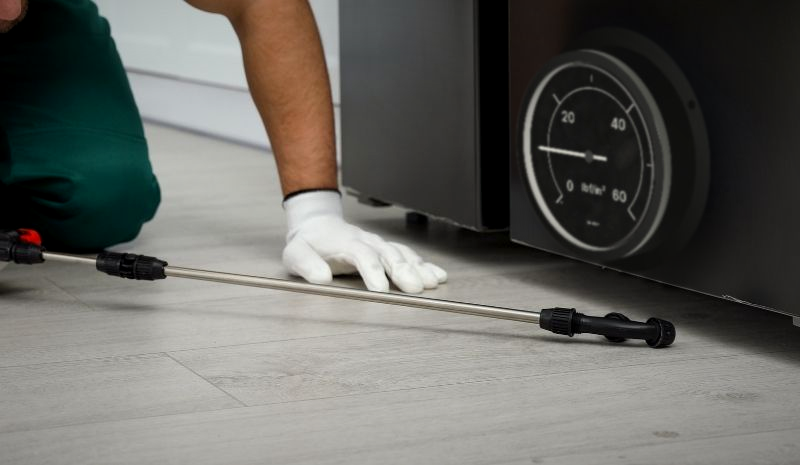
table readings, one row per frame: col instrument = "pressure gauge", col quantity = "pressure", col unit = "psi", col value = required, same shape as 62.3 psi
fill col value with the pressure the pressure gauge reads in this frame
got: 10 psi
